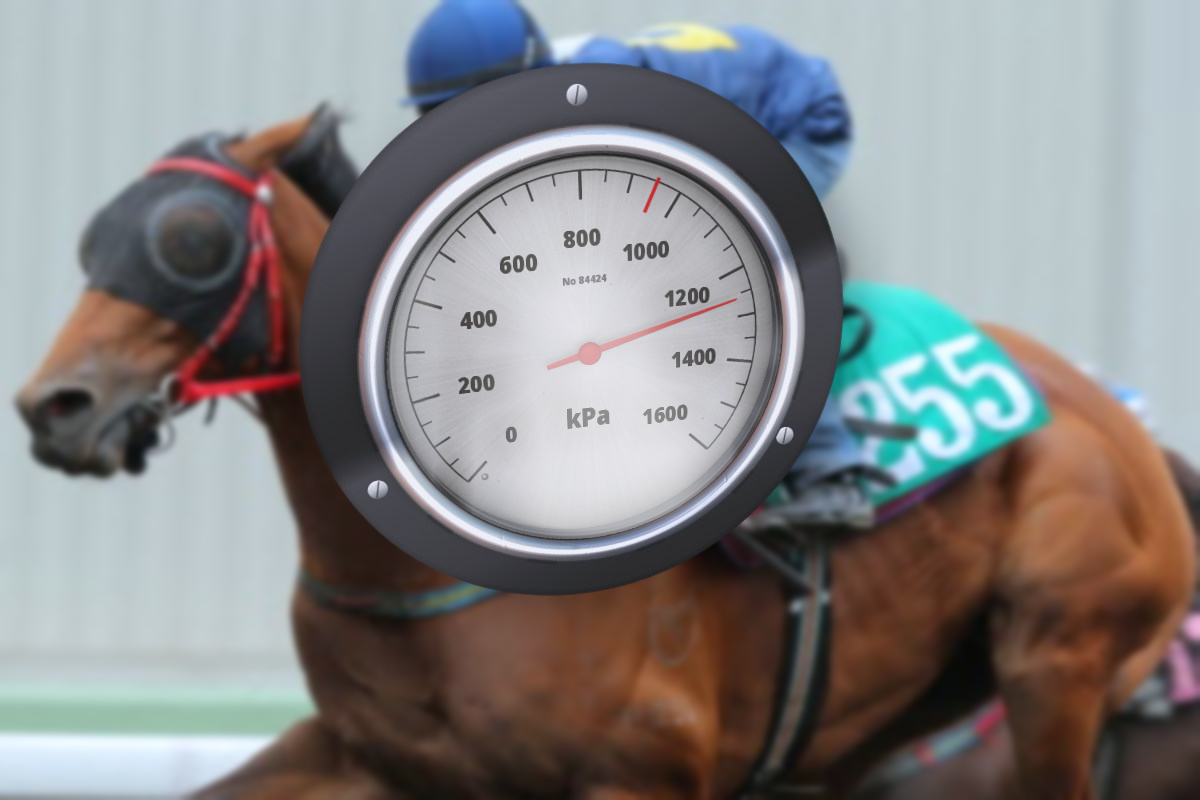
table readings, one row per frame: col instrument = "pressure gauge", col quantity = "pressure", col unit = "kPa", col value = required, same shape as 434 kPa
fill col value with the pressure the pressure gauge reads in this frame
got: 1250 kPa
